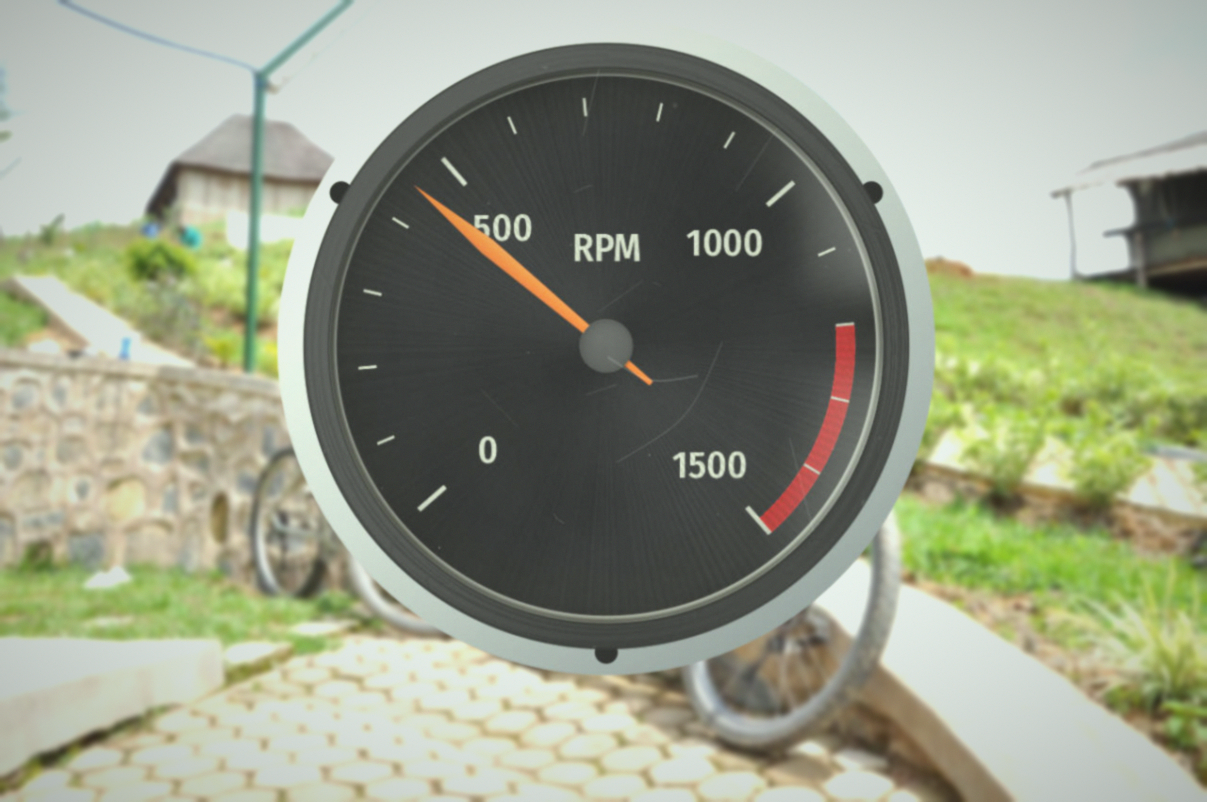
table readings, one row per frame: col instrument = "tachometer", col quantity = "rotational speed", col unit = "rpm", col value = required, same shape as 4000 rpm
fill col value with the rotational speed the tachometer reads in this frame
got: 450 rpm
